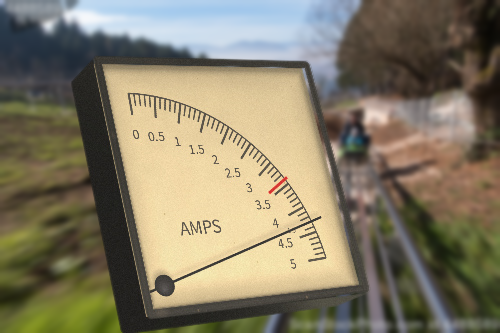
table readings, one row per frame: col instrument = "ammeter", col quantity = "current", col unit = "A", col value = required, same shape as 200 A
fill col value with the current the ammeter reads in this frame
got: 4.3 A
